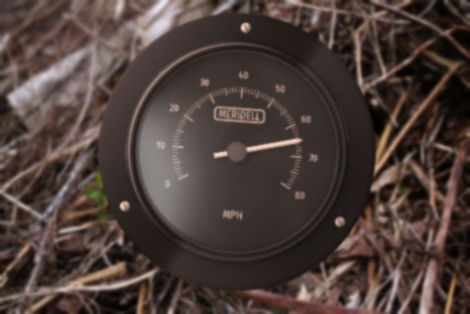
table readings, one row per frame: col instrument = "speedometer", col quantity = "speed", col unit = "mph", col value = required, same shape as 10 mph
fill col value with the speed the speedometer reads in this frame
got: 65 mph
